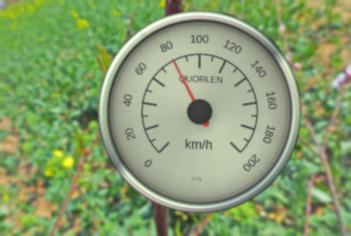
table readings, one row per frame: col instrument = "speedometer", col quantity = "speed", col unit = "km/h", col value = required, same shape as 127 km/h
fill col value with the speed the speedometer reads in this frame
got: 80 km/h
